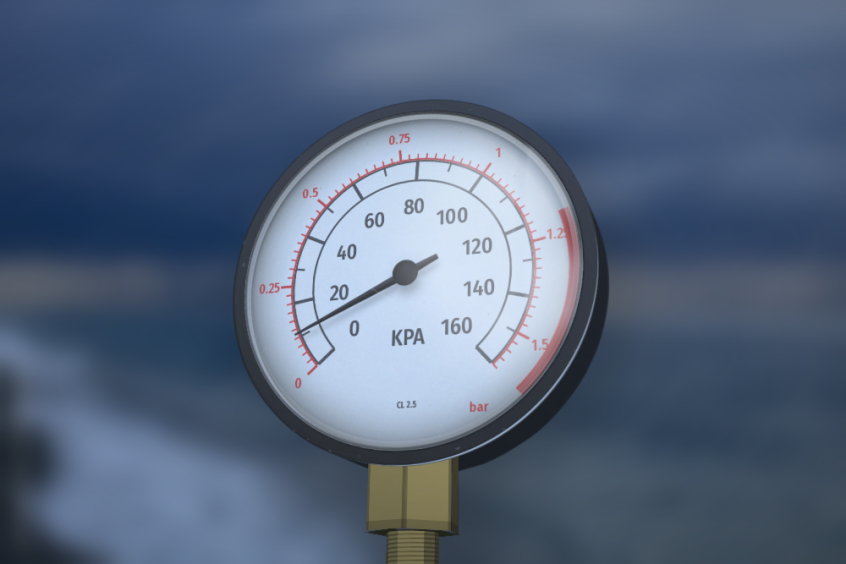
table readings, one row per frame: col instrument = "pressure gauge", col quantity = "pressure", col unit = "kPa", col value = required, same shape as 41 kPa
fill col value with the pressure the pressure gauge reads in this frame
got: 10 kPa
